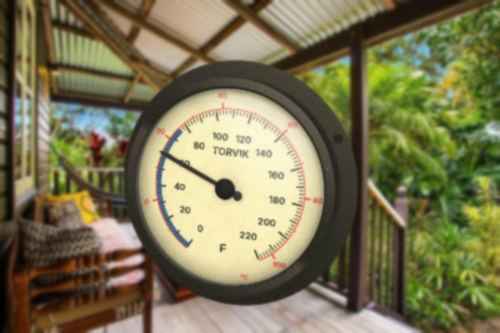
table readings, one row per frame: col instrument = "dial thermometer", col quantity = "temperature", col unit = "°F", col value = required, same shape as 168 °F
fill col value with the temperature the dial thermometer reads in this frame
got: 60 °F
